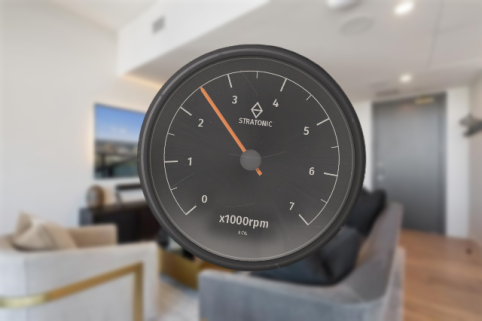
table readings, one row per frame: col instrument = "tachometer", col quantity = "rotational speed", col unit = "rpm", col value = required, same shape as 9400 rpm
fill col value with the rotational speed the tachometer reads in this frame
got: 2500 rpm
